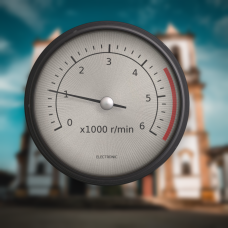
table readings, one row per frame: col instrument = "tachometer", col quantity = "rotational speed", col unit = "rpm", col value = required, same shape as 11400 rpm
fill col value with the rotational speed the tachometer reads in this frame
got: 1000 rpm
